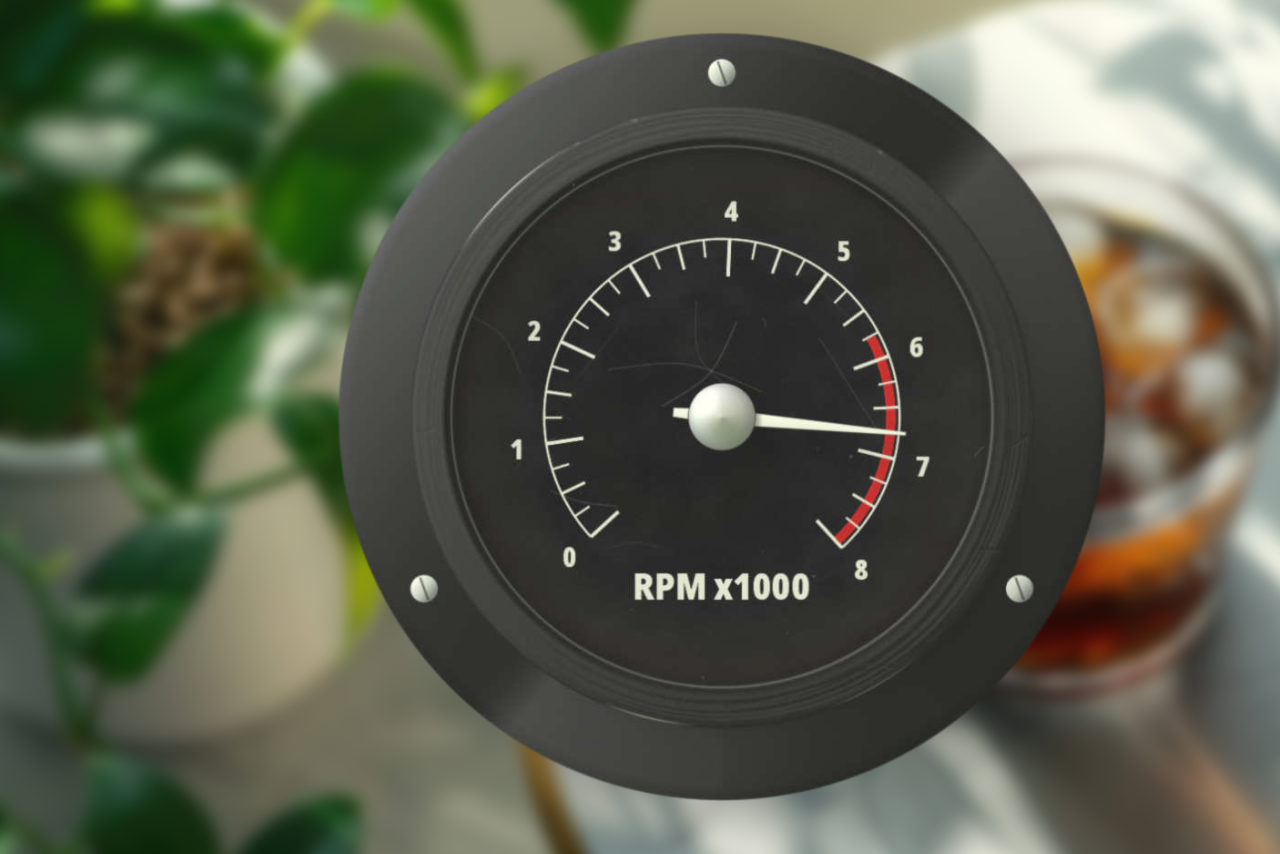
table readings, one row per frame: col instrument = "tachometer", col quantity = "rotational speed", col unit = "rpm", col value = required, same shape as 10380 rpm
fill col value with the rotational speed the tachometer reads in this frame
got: 6750 rpm
